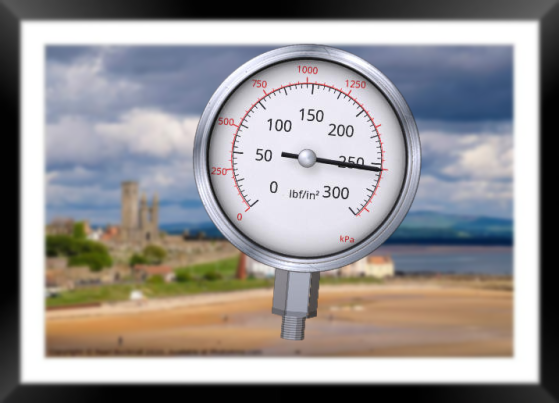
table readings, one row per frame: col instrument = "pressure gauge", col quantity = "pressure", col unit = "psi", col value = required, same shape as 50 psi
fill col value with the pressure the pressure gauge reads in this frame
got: 255 psi
